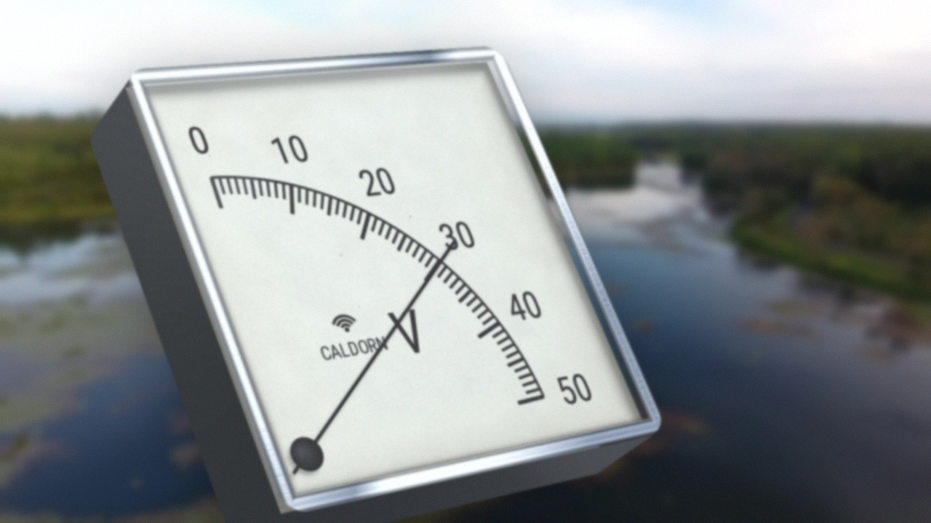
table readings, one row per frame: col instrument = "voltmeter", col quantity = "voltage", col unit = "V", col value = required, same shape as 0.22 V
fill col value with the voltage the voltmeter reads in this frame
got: 30 V
